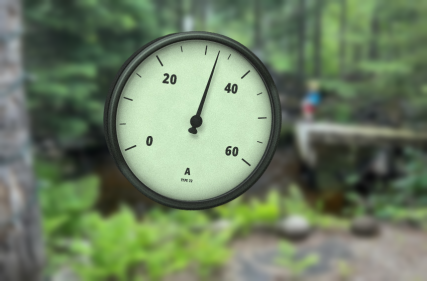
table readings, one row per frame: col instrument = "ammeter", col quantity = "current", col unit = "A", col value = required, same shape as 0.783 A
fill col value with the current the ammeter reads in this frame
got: 32.5 A
